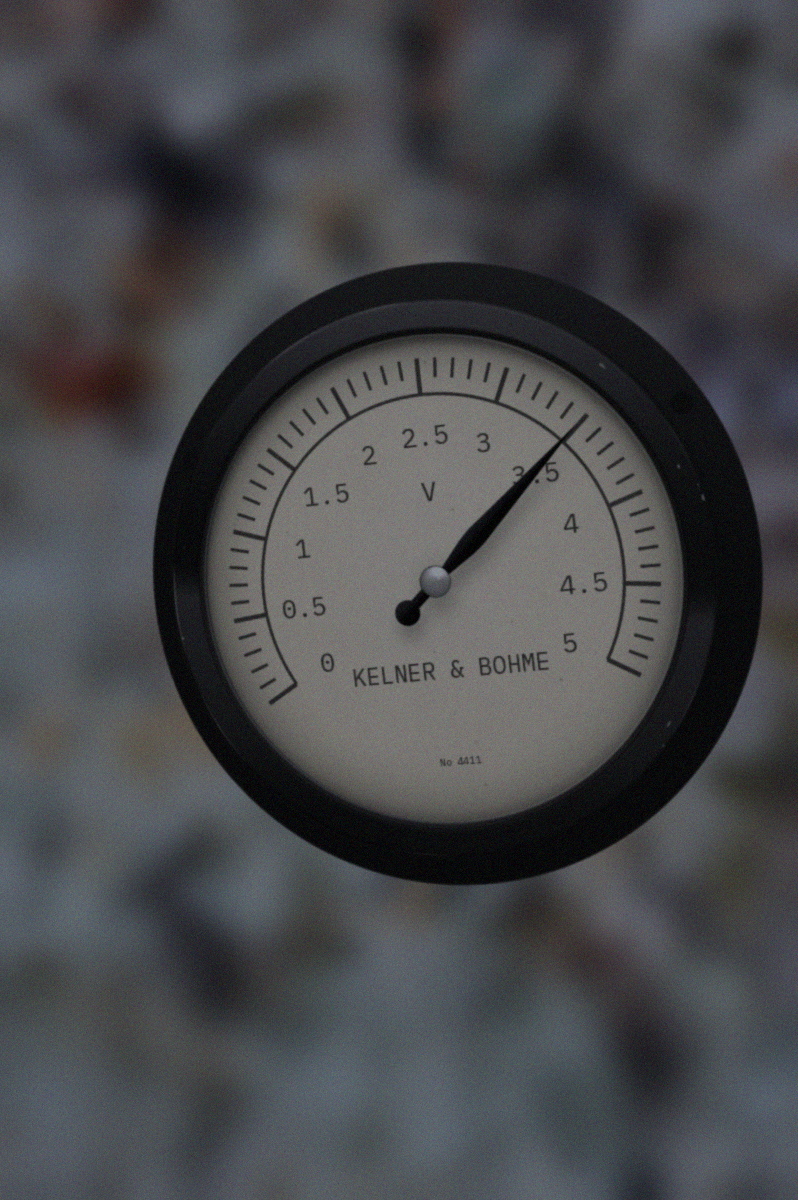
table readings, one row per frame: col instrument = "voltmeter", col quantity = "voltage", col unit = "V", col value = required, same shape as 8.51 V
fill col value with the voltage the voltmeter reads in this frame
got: 3.5 V
